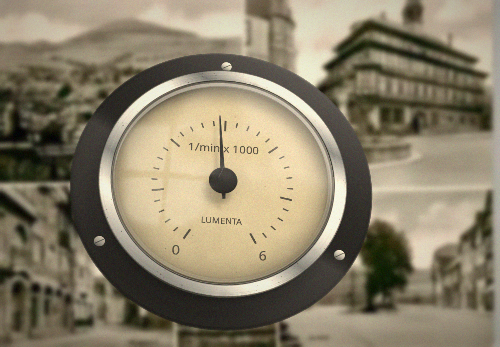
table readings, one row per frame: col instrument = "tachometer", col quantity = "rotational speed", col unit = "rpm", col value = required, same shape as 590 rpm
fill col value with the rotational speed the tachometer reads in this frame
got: 2900 rpm
